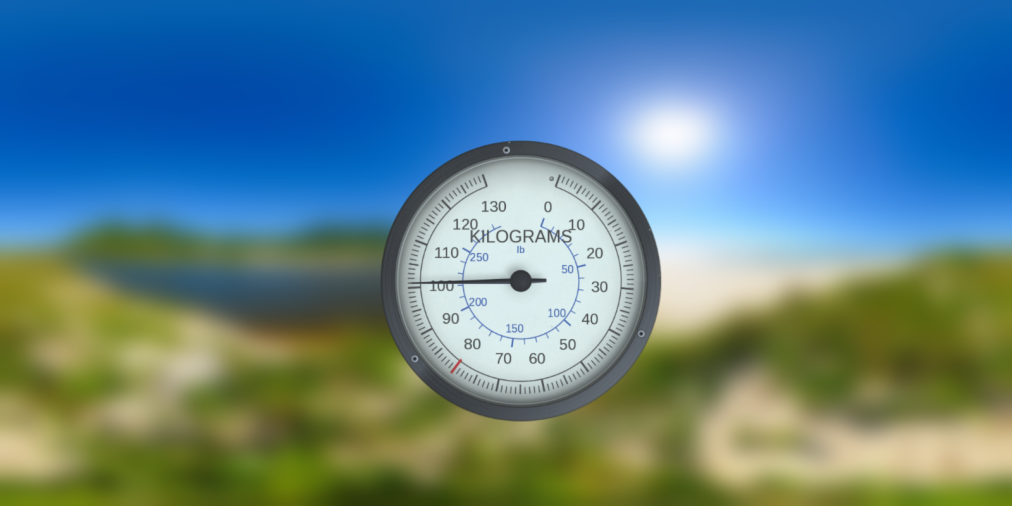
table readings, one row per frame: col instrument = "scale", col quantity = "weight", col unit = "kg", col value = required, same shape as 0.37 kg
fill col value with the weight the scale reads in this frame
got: 101 kg
